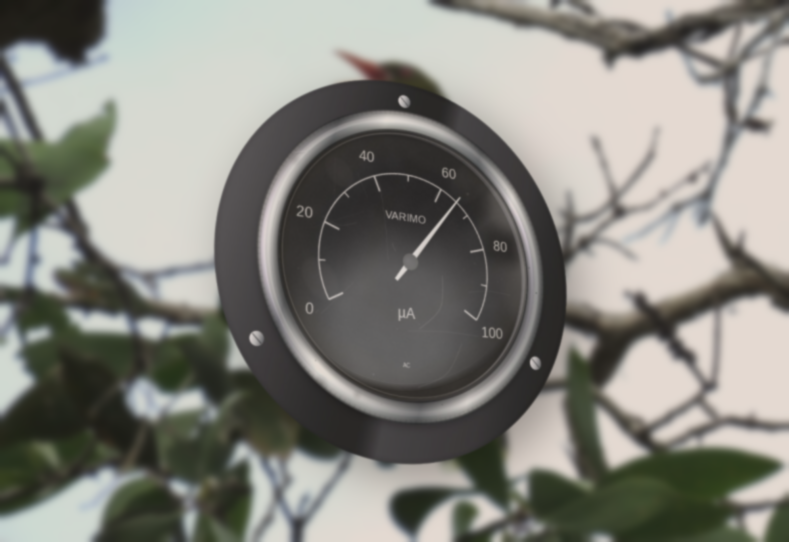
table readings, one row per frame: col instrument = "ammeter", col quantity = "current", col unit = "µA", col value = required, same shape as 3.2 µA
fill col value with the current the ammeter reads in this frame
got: 65 µA
